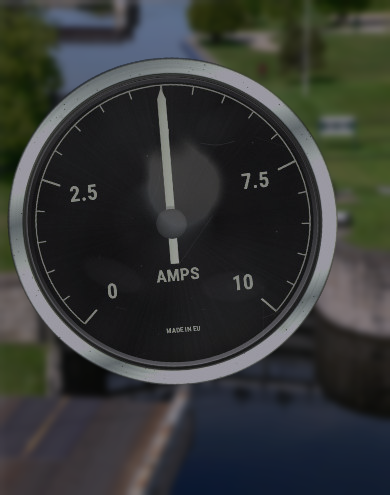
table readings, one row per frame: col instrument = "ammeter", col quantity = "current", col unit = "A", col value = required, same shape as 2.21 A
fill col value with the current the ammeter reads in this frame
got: 5 A
